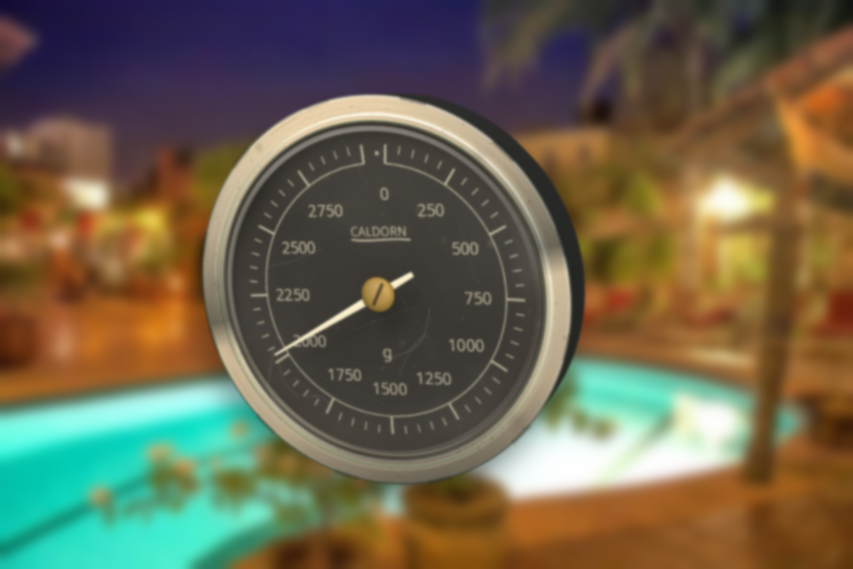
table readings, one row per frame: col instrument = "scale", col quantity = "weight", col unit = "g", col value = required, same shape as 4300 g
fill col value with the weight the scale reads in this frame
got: 2025 g
